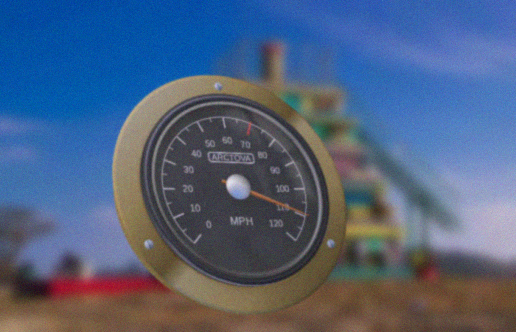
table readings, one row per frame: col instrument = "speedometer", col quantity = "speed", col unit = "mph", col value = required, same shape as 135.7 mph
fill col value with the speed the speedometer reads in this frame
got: 110 mph
